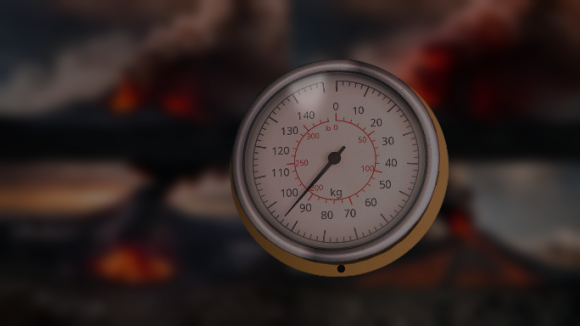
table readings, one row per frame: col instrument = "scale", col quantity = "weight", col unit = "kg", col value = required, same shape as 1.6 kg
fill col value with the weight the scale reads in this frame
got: 94 kg
